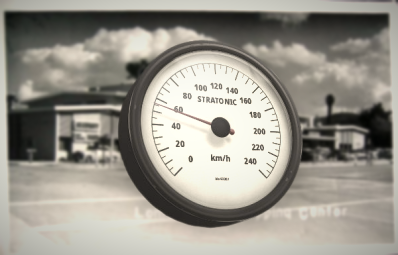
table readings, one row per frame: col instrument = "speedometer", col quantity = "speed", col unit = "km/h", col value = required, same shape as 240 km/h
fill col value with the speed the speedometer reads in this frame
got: 55 km/h
